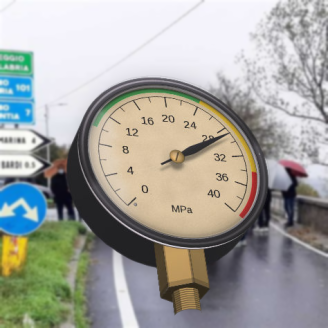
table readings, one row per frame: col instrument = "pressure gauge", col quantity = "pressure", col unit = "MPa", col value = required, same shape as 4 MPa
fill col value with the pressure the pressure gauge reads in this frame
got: 29 MPa
